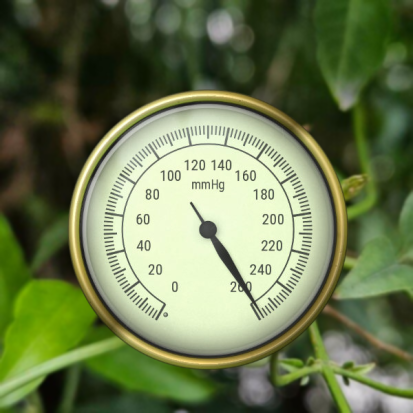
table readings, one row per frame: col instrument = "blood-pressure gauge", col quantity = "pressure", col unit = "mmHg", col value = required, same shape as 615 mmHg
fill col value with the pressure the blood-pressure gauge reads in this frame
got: 258 mmHg
